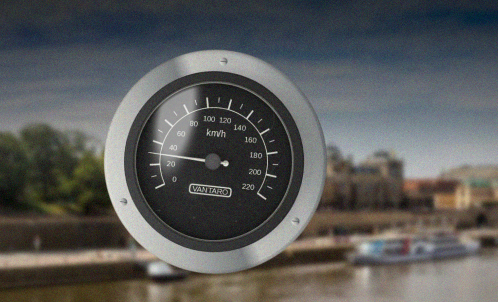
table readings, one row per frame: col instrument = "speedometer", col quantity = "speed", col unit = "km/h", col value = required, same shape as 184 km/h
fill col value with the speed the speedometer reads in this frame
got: 30 km/h
